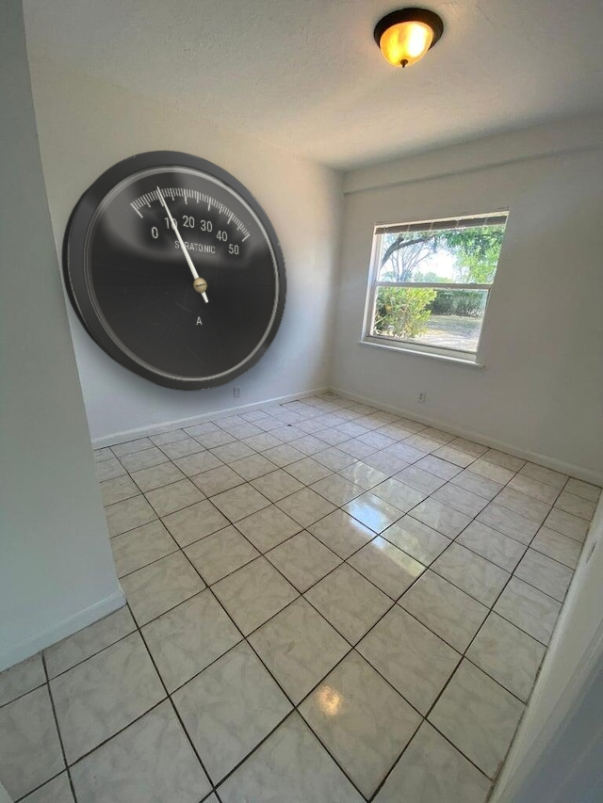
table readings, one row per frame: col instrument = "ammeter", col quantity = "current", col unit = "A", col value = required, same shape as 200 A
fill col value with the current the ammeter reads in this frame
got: 10 A
